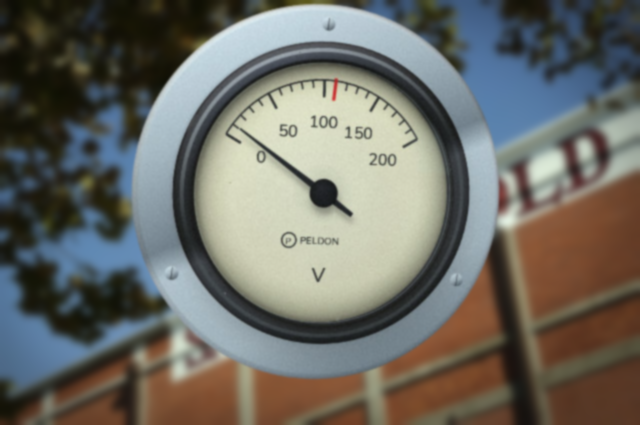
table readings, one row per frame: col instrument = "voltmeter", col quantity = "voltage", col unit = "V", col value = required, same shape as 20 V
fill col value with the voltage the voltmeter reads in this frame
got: 10 V
